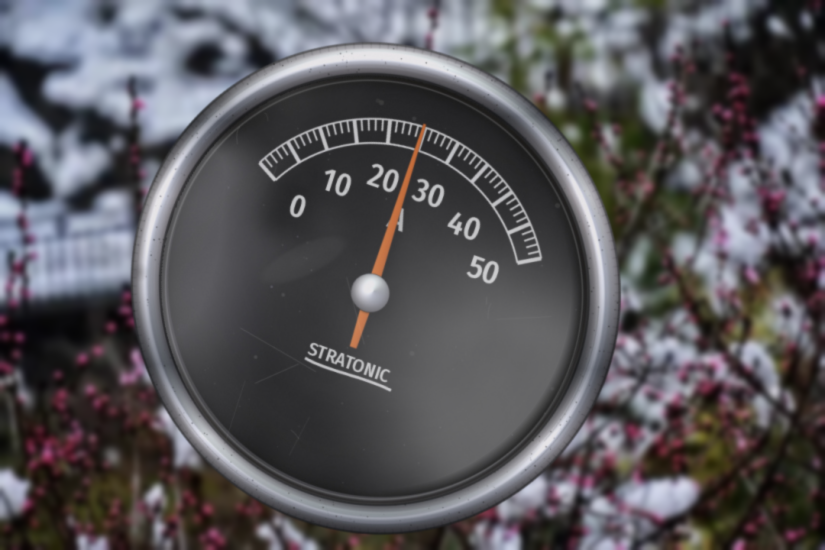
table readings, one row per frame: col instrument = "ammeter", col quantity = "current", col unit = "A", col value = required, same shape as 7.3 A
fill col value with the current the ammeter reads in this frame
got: 25 A
